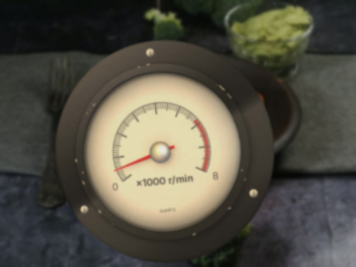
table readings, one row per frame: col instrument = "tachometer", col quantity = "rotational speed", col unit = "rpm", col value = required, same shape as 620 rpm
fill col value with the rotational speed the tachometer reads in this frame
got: 500 rpm
